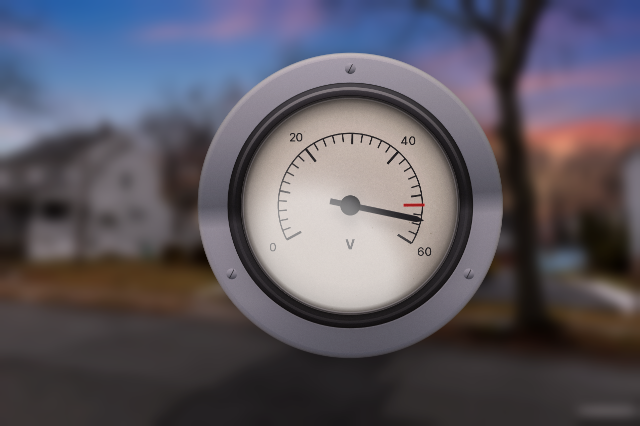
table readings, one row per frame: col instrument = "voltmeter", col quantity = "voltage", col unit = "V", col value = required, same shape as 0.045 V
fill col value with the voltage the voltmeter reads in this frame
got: 55 V
